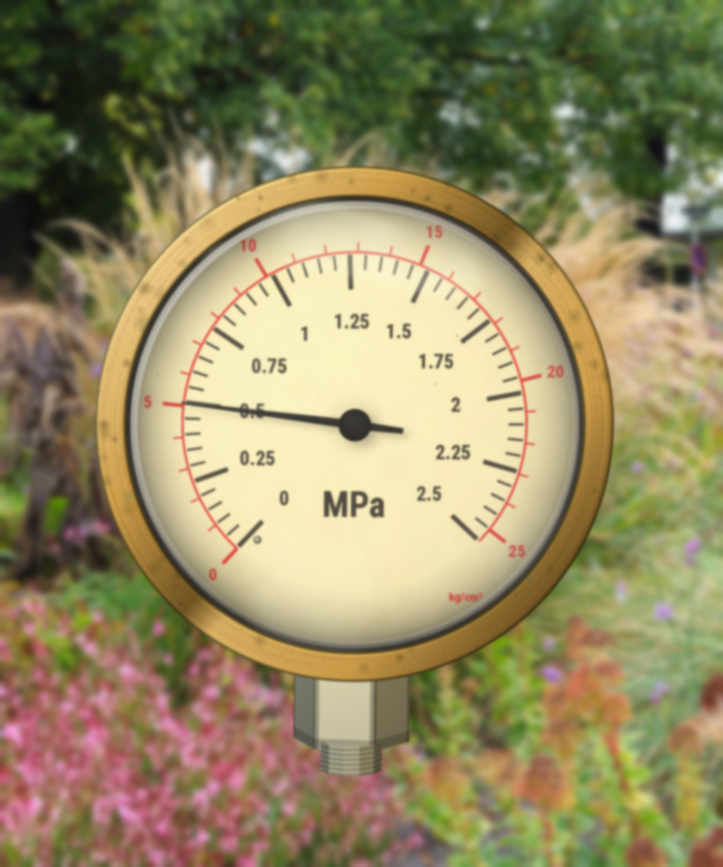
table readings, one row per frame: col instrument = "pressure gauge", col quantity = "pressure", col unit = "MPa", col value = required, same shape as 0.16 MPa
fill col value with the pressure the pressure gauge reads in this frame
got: 0.5 MPa
